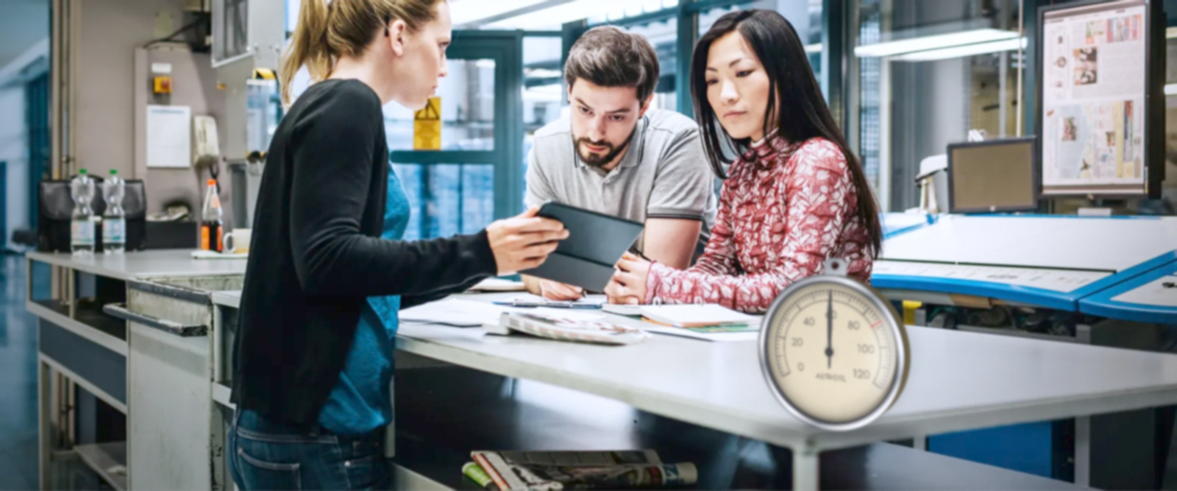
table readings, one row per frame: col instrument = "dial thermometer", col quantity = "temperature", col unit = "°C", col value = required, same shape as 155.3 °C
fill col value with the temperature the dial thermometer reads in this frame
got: 60 °C
